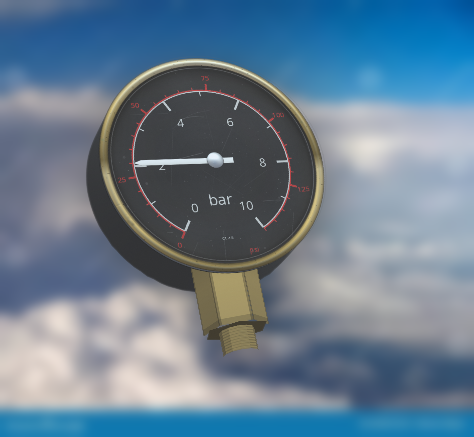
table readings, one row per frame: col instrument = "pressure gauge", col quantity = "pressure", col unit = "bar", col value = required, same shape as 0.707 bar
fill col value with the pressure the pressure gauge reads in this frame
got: 2 bar
